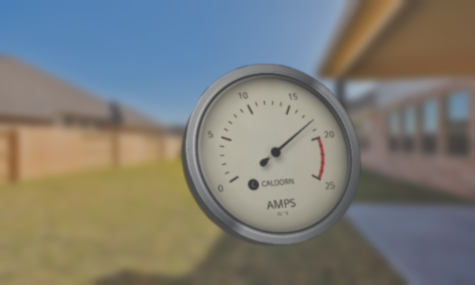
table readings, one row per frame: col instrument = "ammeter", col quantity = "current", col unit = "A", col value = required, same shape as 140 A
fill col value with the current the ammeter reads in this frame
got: 18 A
